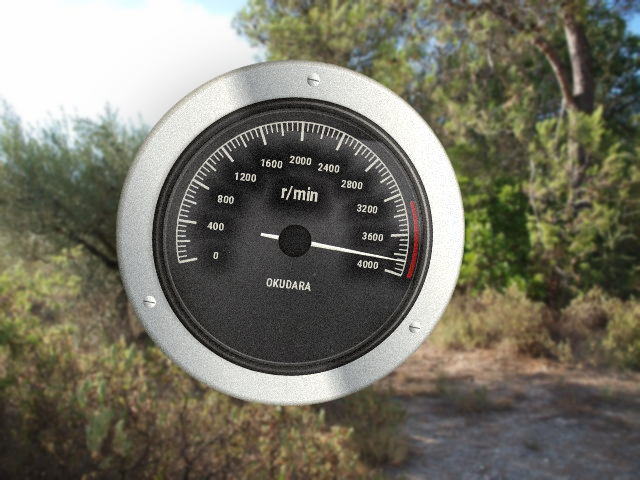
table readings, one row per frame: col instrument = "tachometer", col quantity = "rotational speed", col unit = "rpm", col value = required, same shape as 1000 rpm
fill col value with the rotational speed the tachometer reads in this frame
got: 3850 rpm
